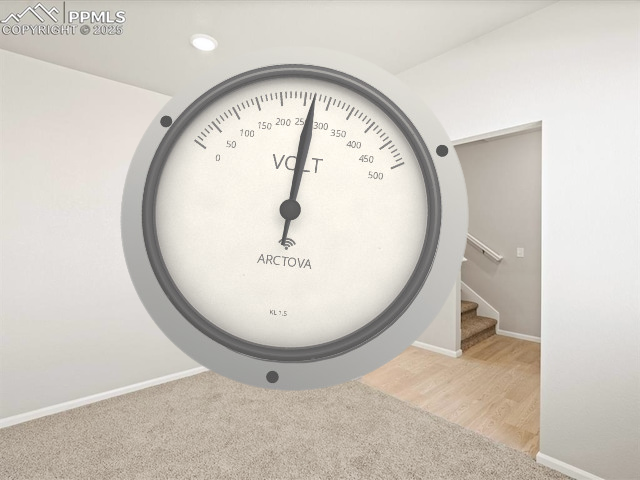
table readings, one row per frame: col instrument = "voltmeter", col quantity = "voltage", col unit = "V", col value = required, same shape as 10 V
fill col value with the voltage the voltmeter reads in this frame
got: 270 V
